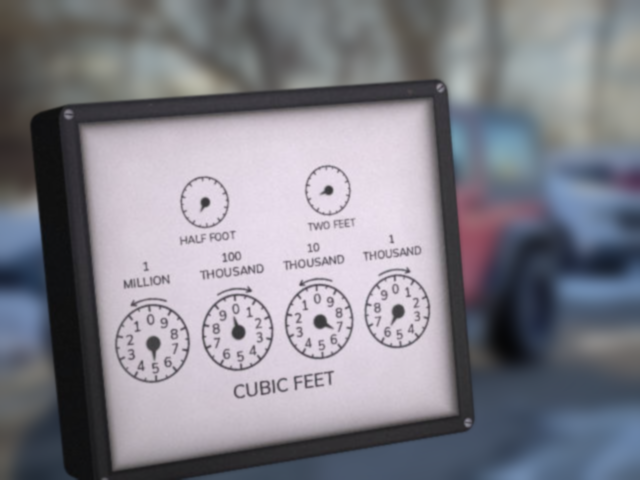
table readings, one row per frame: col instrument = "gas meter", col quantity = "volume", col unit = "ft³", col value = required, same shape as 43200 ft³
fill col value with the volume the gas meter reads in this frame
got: 496600 ft³
